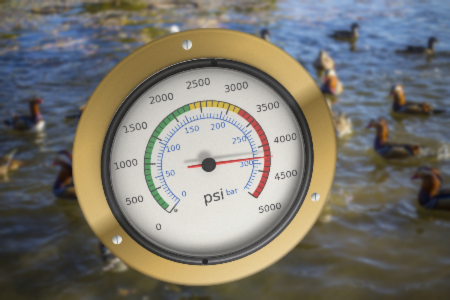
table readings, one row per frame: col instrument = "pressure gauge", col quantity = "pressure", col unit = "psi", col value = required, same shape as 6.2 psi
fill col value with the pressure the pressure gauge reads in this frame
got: 4200 psi
